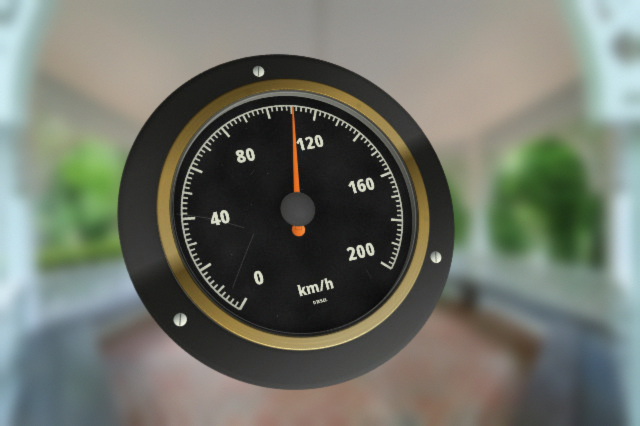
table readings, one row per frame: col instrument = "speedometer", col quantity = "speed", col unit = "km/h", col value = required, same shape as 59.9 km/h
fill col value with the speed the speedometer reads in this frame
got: 110 km/h
